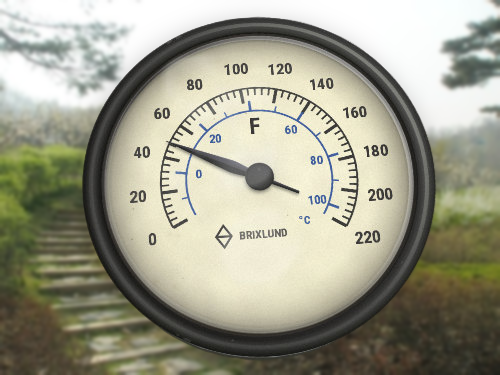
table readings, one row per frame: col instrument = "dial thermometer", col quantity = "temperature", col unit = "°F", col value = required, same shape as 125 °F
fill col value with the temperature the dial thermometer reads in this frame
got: 48 °F
